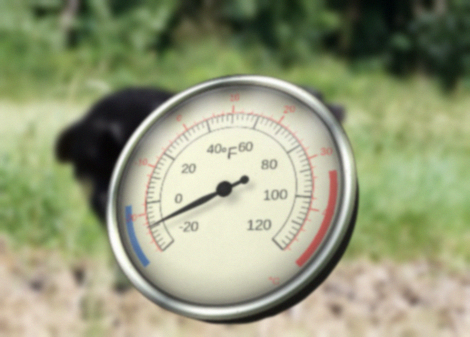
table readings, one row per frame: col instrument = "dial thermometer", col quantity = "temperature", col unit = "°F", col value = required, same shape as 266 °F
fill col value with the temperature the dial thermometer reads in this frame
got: -10 °F
